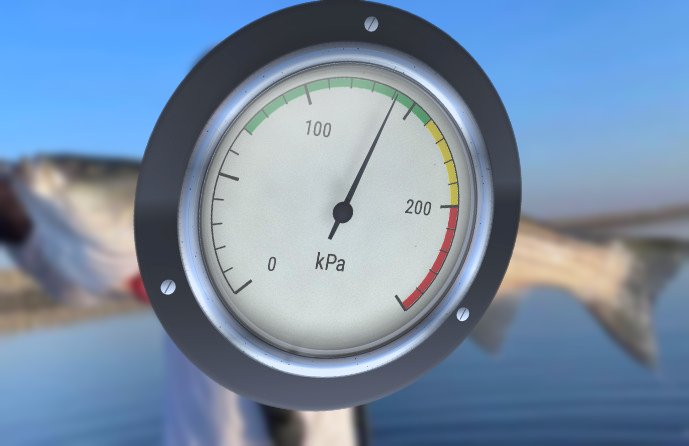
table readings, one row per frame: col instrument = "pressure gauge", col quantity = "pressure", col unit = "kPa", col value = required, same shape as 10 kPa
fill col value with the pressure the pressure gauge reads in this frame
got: 140 kPa
